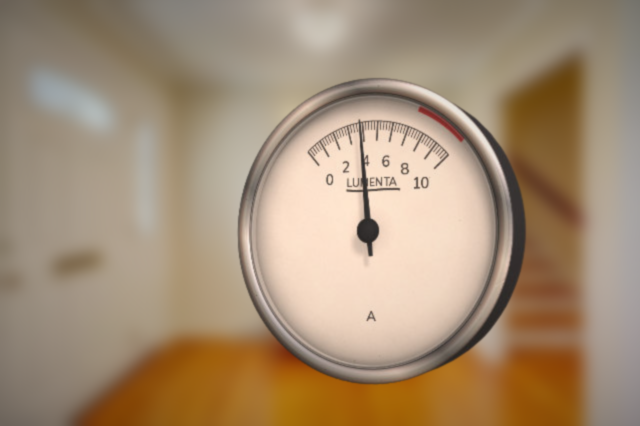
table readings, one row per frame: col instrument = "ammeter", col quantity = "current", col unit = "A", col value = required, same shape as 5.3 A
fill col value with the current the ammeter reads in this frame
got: 4 A
